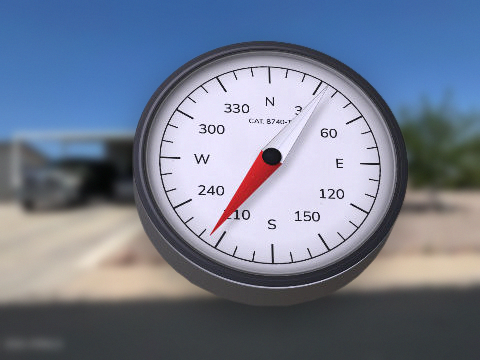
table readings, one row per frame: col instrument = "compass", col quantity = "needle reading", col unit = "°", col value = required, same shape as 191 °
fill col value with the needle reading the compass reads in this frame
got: 215 °
